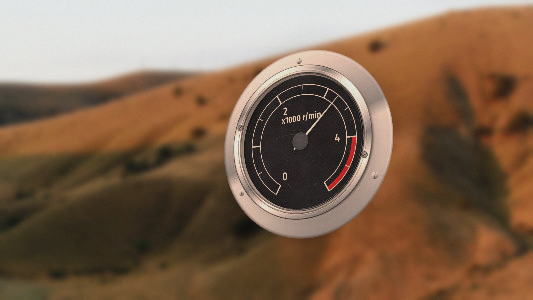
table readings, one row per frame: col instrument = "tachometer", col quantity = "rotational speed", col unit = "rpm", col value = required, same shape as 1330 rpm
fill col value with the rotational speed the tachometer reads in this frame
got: 3250 rpm
